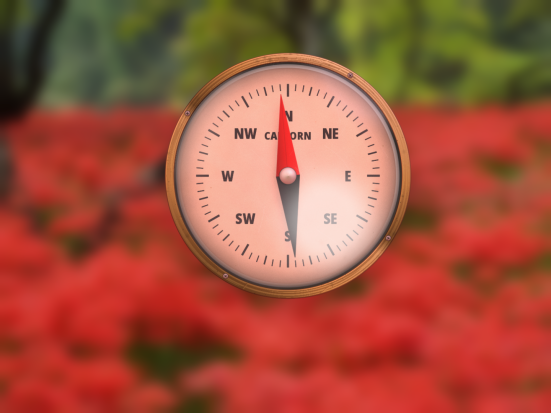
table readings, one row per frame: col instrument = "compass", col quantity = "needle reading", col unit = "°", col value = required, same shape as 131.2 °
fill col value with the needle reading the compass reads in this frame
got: 355 °
